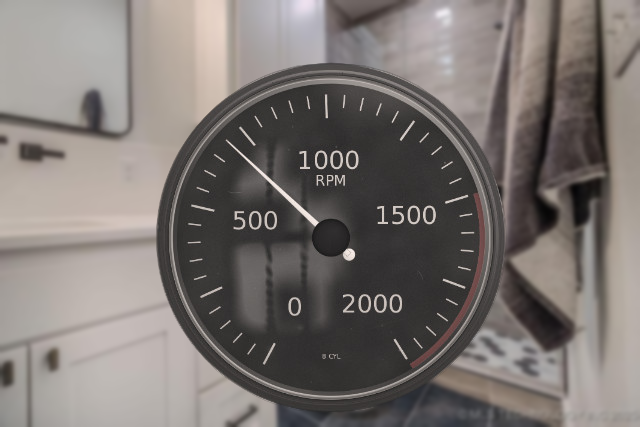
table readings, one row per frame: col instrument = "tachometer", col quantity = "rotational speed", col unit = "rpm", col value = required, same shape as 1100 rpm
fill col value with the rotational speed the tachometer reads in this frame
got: 700 rpm
